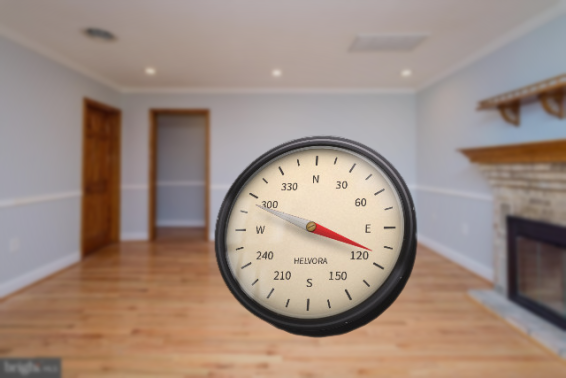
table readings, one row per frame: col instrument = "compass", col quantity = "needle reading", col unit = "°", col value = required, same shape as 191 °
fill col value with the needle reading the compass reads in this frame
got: 112.5 °
